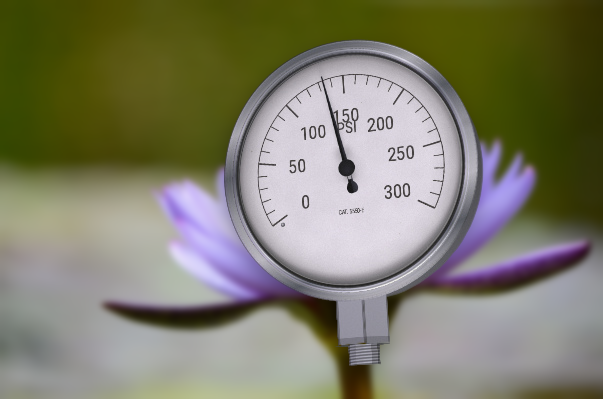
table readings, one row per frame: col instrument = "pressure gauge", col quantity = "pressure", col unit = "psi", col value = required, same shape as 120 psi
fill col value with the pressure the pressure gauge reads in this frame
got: 135 psi
